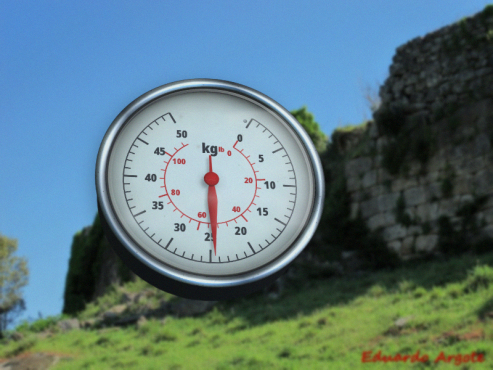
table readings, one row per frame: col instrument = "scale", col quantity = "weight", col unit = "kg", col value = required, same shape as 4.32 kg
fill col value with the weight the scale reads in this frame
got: 24.5 kg
